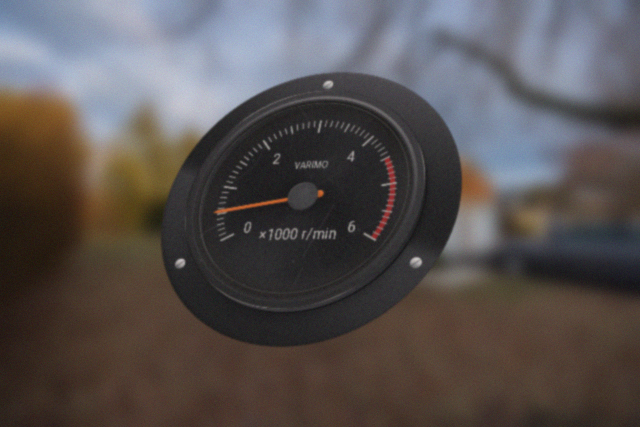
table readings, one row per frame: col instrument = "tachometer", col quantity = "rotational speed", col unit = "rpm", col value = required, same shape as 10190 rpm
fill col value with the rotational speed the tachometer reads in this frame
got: 500 rpm
